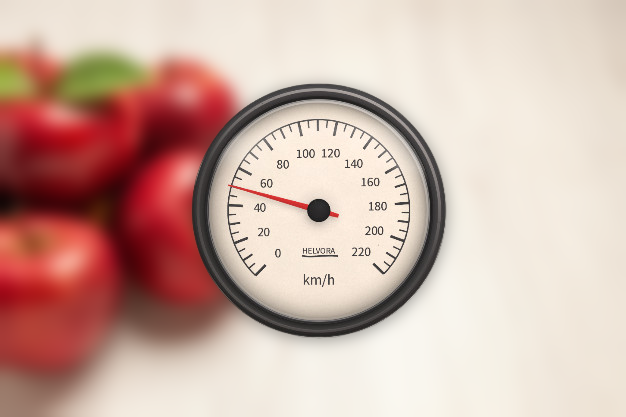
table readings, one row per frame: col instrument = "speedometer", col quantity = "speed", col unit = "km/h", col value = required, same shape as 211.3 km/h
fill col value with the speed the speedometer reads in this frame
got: 50 km/h
